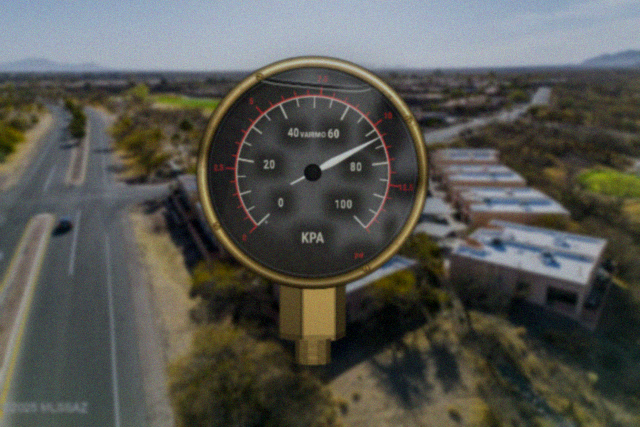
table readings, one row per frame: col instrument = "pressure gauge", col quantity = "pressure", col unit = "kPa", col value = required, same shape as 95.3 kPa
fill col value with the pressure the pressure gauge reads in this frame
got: 72.5 kPa
